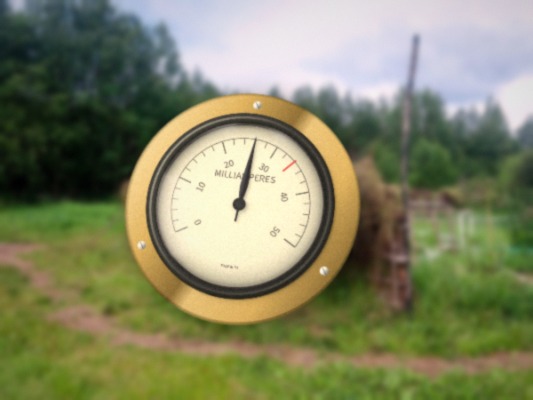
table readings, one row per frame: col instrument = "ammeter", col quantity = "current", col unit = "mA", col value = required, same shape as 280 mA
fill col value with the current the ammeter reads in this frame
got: 26 mA
